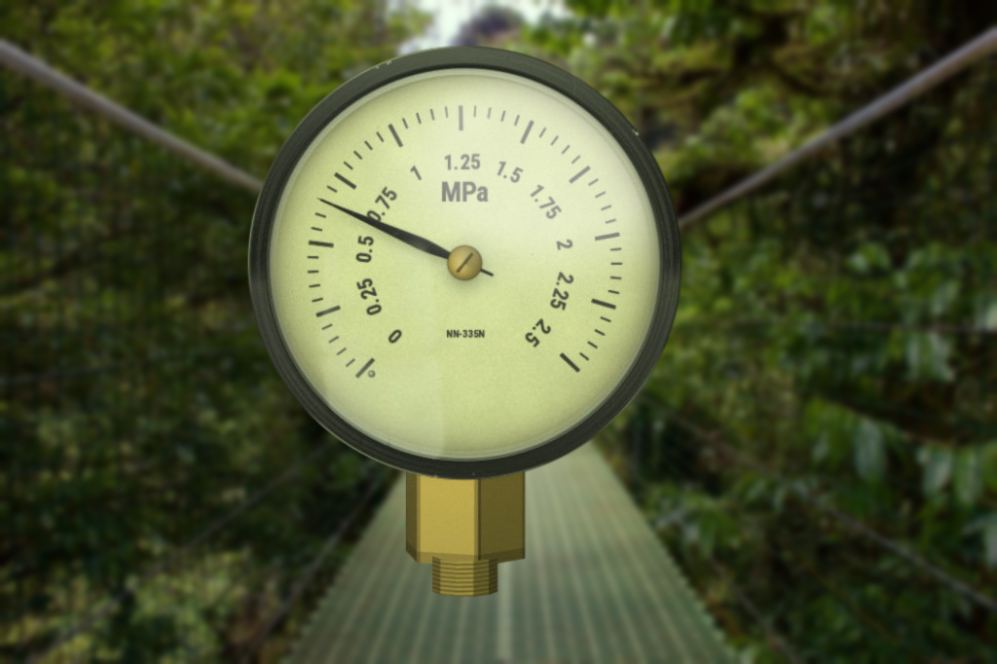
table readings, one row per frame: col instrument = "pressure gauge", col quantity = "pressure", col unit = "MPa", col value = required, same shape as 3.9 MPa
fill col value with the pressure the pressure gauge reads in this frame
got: 0.65 MPa
